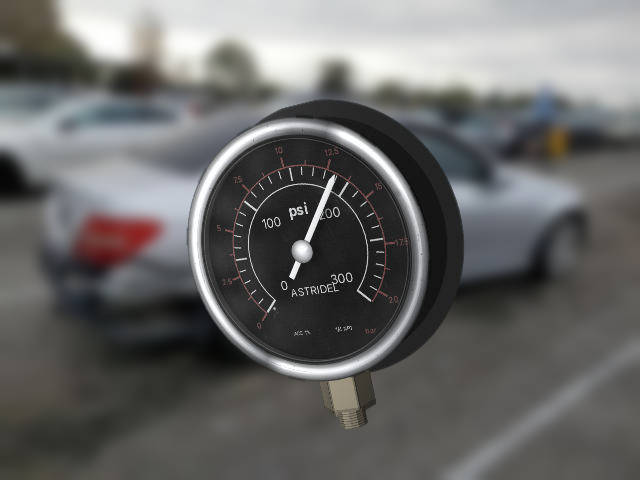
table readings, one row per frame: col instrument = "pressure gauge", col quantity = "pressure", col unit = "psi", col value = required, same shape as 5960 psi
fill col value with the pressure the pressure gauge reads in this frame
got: 190 psi
